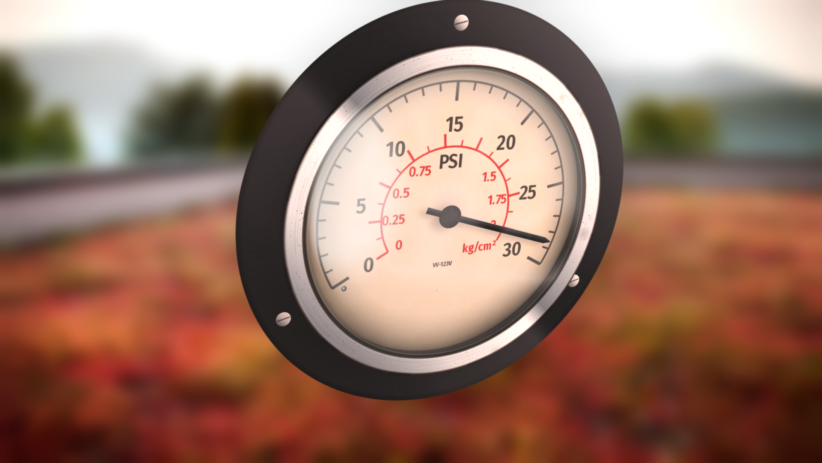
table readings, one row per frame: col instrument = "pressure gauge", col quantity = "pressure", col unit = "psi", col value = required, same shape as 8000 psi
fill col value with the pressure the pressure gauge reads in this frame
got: 28.5 psi
